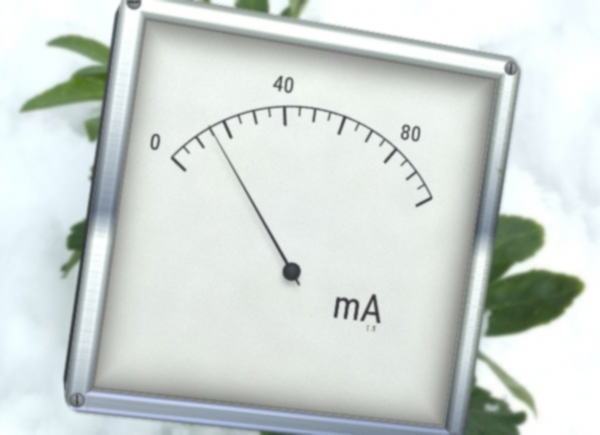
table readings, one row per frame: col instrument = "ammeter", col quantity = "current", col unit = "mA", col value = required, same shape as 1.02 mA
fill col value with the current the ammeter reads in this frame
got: 15 mA
